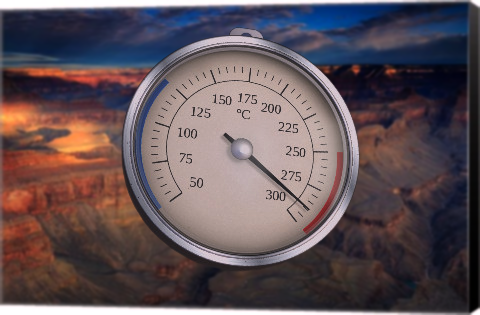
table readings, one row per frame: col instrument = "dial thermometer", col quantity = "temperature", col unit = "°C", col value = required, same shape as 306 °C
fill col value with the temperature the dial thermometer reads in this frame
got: 290 °C
